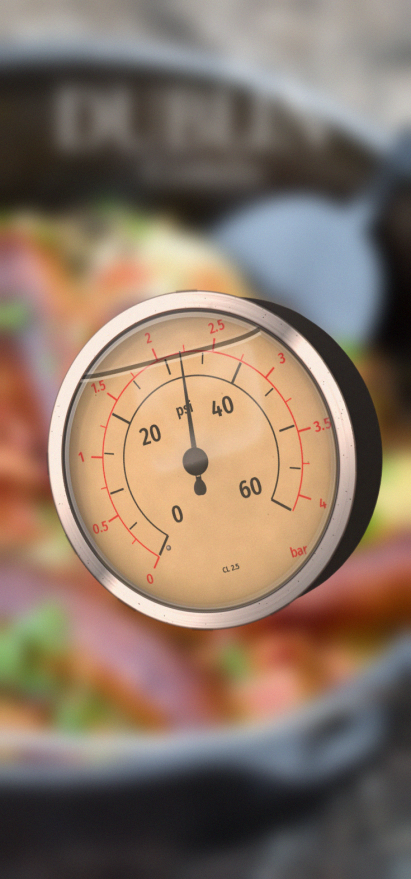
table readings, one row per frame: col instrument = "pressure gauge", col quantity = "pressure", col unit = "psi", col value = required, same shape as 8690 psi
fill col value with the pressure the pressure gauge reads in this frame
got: 32.5 psi
